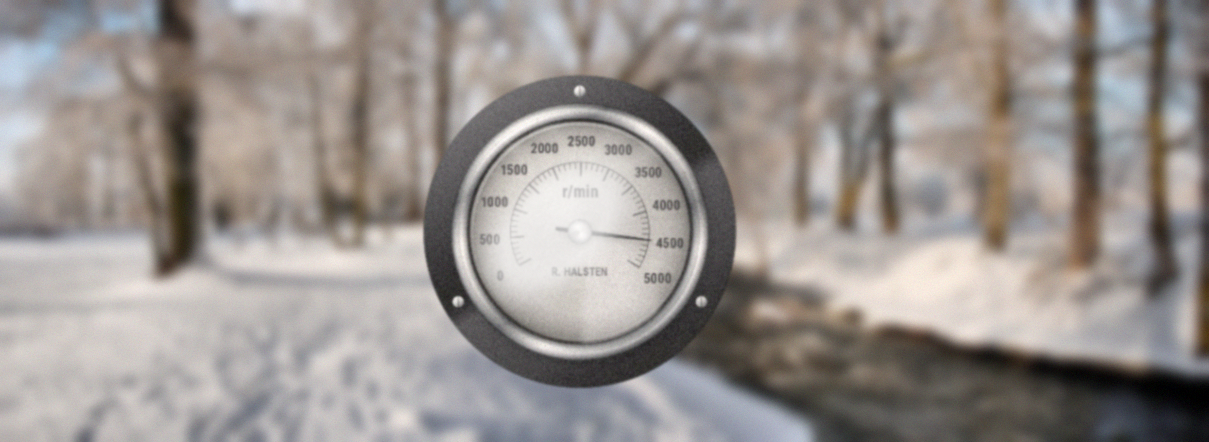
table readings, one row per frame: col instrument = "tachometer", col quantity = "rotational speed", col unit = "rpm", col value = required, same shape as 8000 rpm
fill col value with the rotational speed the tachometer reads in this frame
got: 4500 rpm
